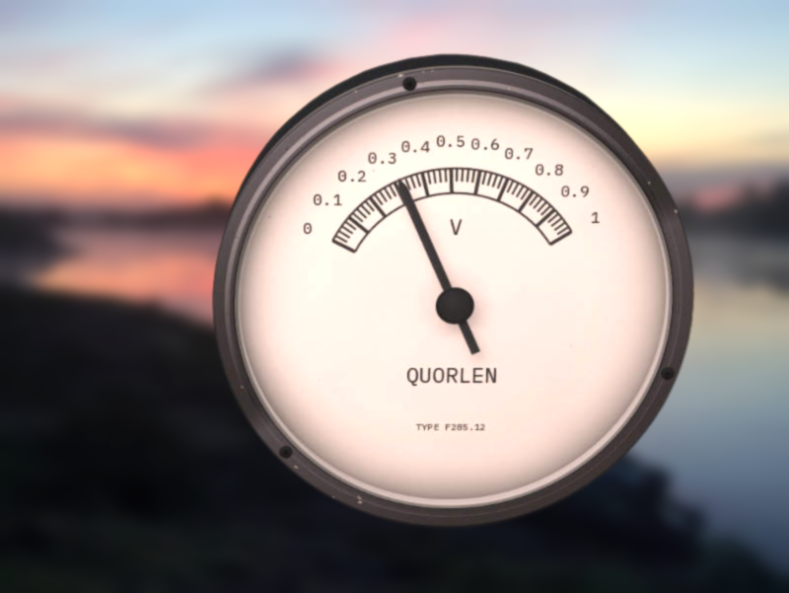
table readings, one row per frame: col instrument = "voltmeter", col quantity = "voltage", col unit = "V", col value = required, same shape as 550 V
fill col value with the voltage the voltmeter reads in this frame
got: 0.32 V
